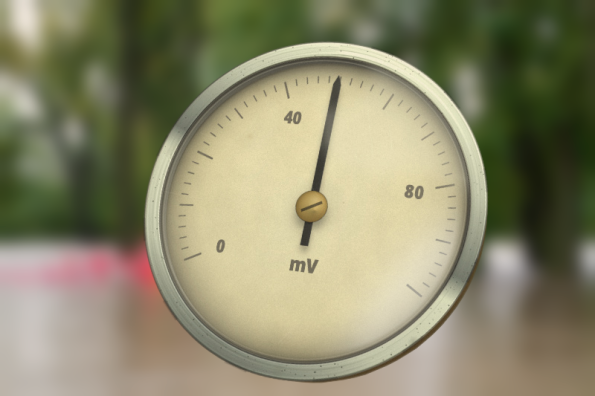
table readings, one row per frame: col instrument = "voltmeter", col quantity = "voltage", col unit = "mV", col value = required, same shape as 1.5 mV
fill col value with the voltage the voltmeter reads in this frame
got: 50 mV
